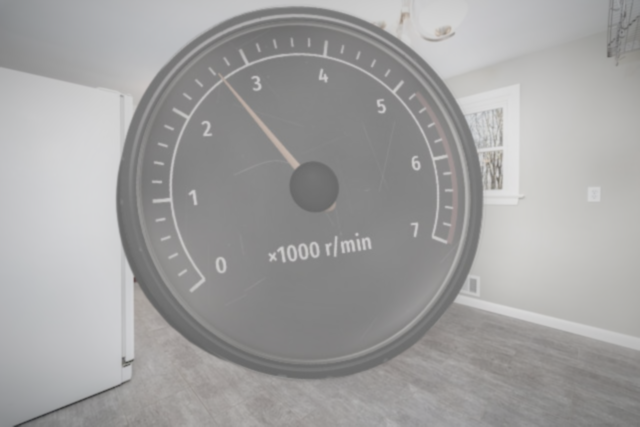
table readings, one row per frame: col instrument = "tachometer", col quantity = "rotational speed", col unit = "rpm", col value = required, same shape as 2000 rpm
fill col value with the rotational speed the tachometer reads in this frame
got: 2600 rpm
